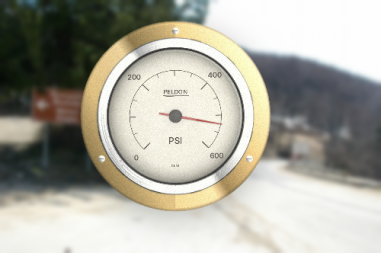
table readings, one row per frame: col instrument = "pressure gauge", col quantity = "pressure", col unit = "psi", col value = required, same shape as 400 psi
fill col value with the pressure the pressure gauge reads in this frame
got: 525 psi
